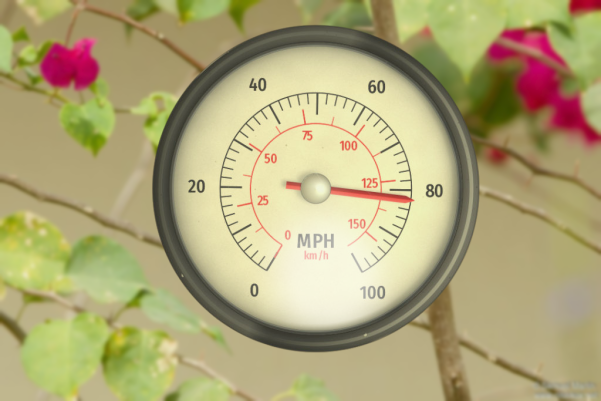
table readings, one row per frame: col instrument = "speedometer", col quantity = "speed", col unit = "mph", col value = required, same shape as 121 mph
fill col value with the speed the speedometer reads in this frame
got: 82 mph
